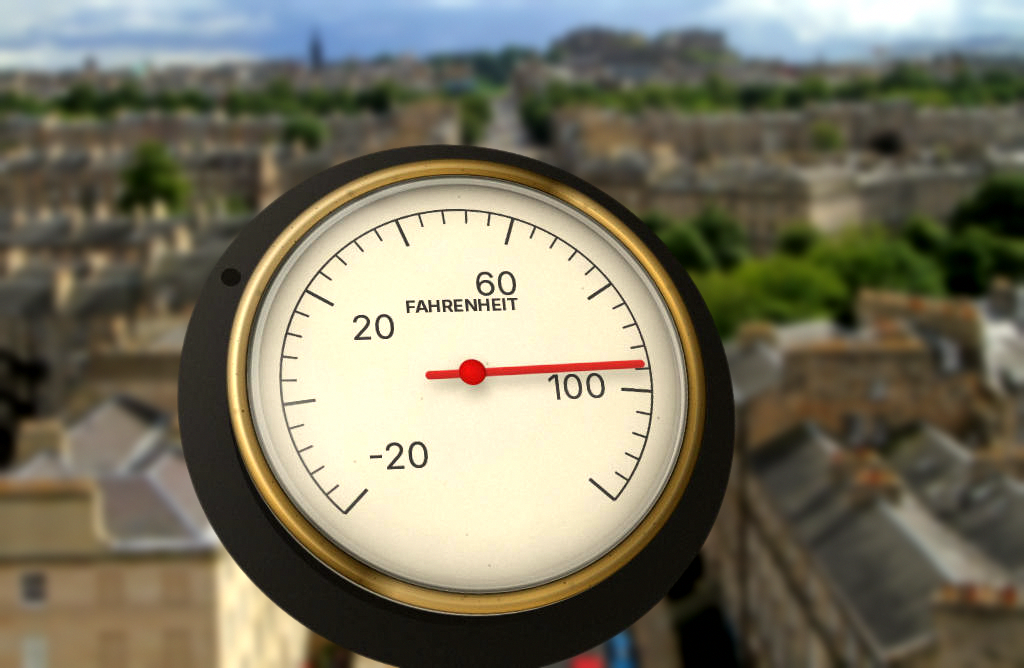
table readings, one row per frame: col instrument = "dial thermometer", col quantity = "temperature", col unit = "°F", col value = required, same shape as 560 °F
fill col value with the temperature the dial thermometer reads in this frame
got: 96 °F
